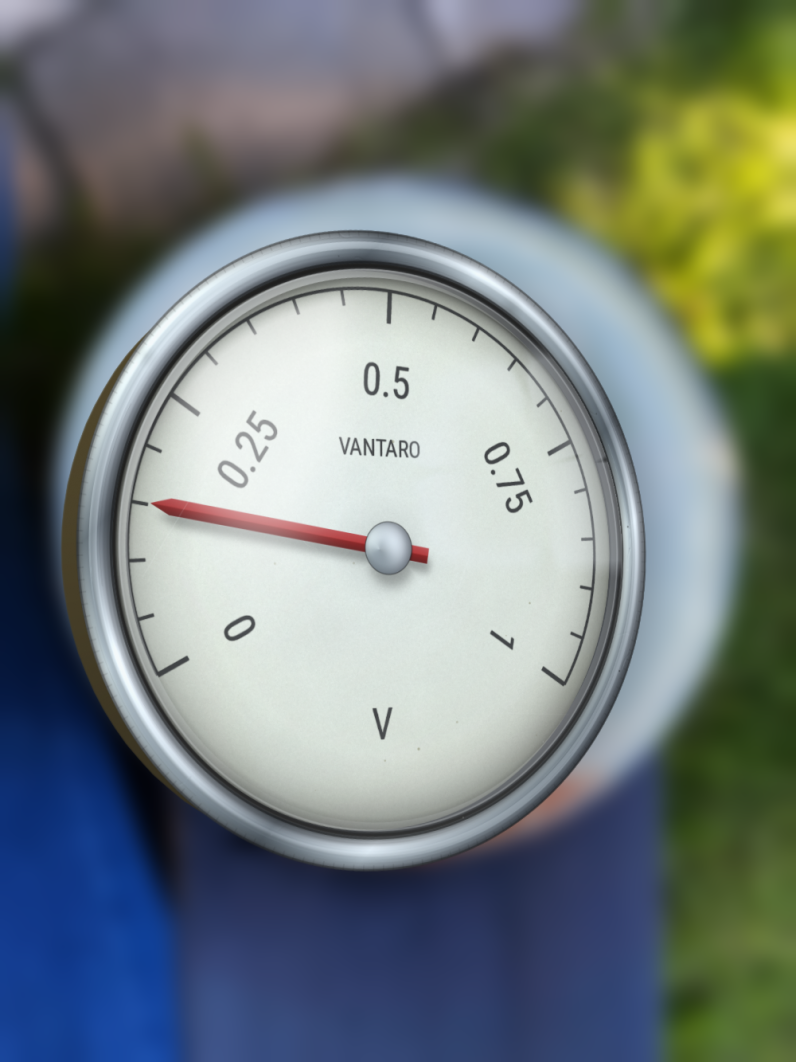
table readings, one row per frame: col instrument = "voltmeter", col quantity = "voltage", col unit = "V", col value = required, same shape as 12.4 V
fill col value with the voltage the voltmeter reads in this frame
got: 0.15 V
